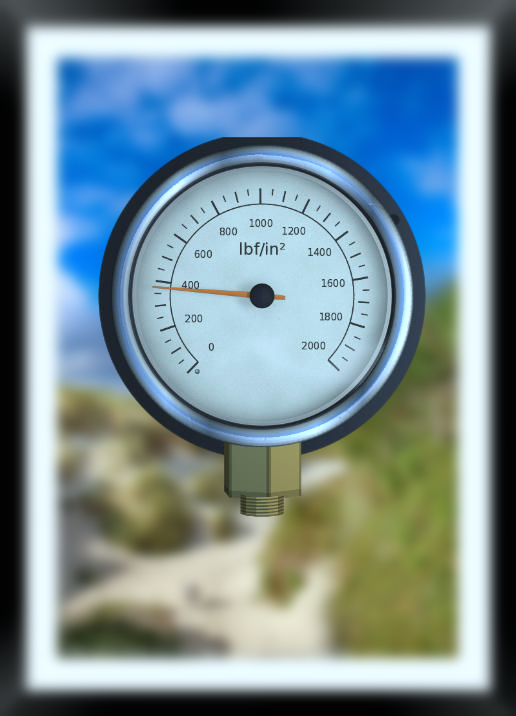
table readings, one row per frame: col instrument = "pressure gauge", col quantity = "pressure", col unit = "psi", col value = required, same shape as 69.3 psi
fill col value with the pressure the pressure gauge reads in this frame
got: 375 psi
